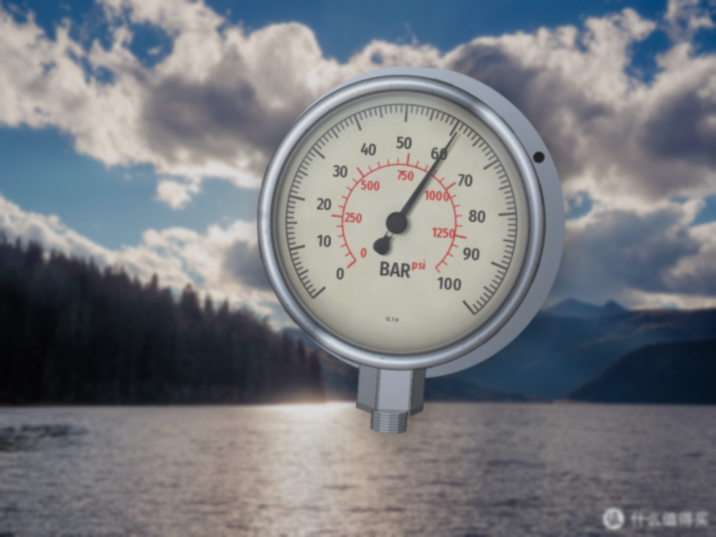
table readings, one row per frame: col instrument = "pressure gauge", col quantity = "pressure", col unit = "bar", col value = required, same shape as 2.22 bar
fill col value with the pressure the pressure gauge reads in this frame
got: 61 bar
